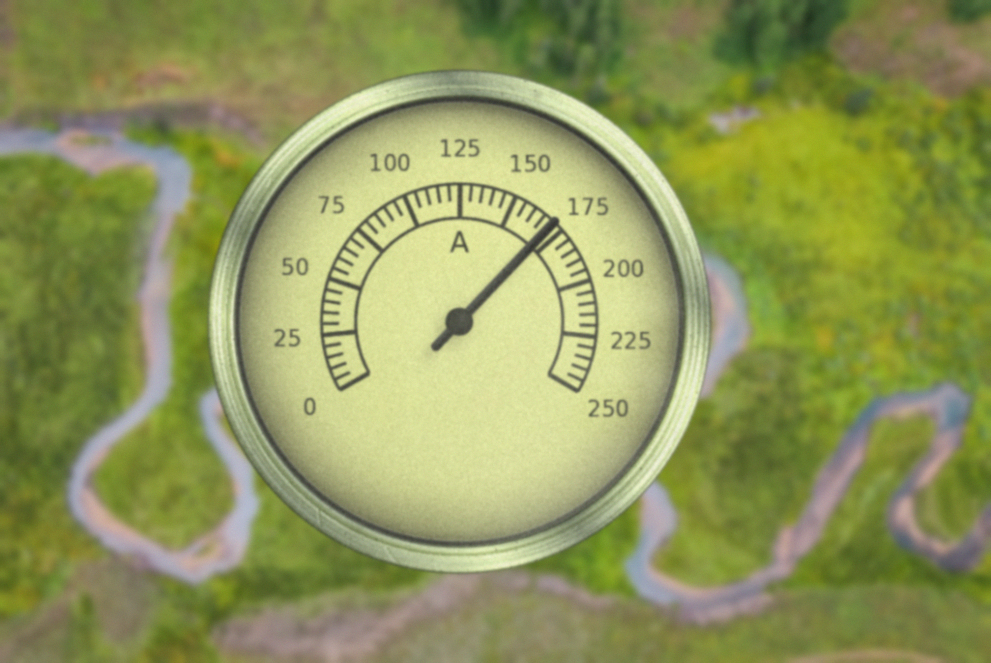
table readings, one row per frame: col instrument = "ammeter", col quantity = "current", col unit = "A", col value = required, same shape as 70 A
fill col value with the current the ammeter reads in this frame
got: 170 A
